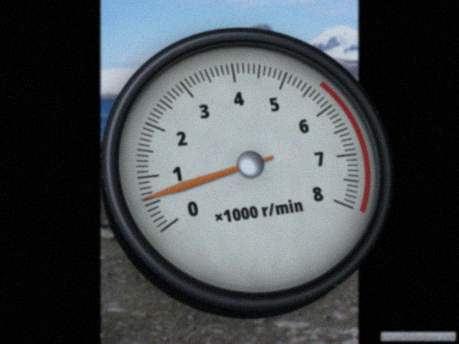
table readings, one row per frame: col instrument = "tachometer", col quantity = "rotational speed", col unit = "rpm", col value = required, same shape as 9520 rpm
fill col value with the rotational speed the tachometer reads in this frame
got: 600 rpm
